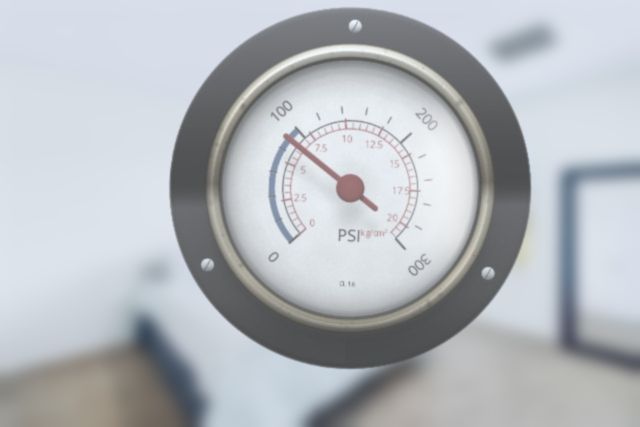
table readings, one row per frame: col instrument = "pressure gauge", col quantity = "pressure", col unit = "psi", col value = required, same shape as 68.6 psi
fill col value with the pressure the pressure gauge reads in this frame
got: 90 psi
